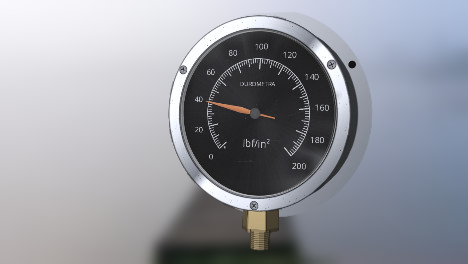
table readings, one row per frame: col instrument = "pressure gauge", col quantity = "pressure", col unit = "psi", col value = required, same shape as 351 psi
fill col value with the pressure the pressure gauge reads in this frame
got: 40 psi
